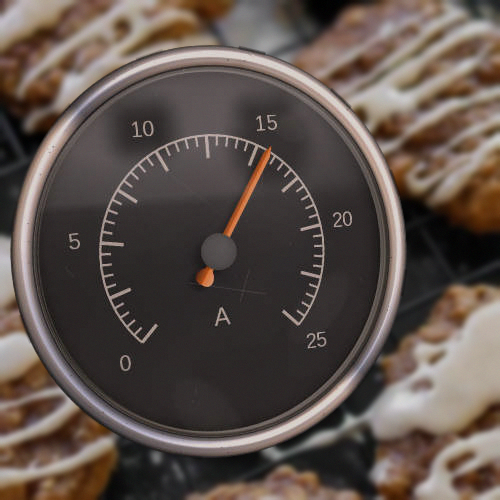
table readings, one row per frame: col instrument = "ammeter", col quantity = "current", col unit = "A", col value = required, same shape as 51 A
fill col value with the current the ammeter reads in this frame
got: 15.5 A
